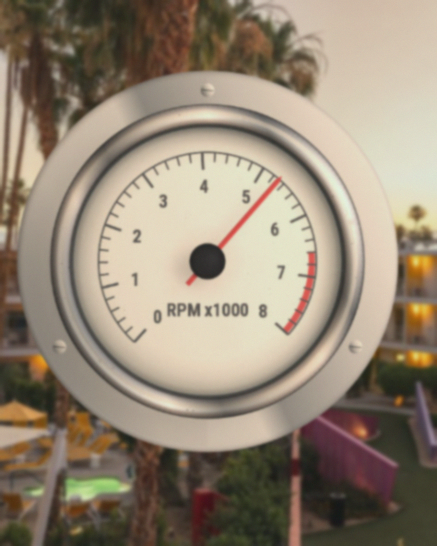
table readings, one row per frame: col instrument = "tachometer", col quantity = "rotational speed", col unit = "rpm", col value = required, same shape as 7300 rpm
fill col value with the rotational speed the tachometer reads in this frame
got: 5300 rpm
